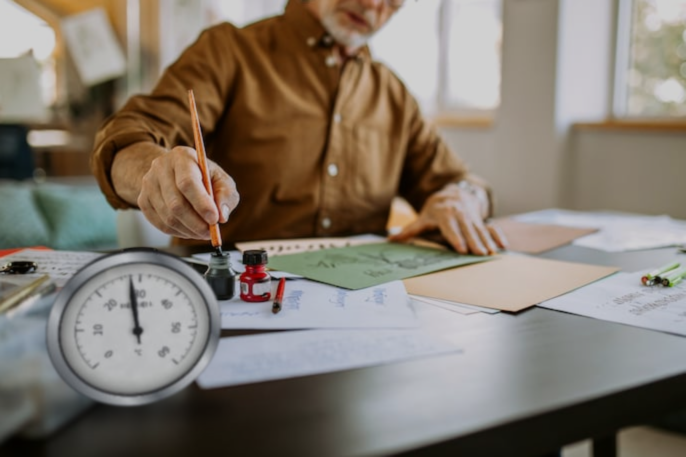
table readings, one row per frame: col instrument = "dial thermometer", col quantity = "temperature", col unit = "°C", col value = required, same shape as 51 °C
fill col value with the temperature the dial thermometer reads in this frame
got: 28 °C
